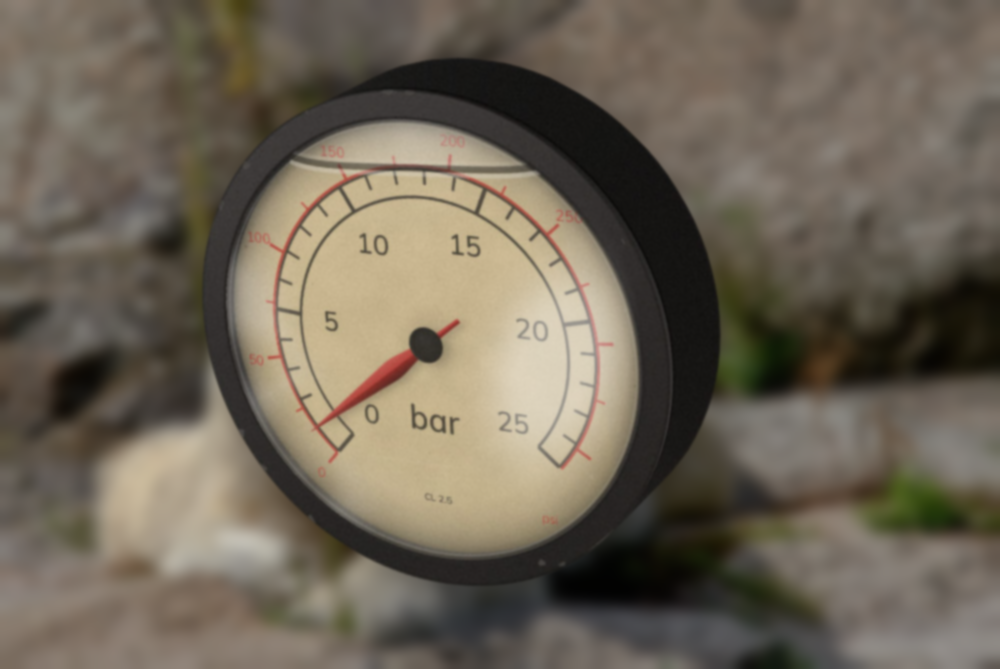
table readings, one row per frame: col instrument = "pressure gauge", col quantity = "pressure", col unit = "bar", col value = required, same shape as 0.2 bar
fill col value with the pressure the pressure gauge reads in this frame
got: 1 bar
